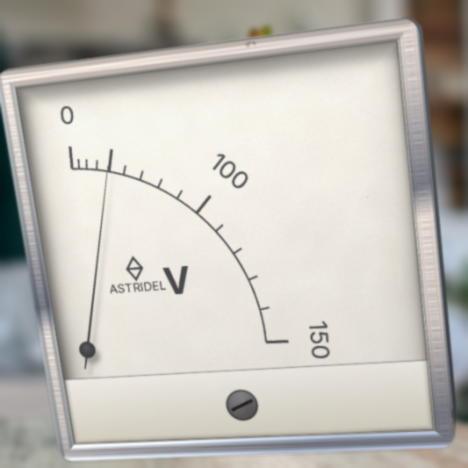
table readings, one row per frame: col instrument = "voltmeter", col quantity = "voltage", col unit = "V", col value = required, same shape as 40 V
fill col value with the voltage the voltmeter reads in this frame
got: 50 V
